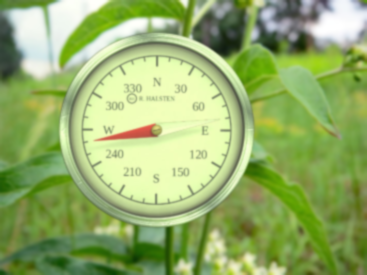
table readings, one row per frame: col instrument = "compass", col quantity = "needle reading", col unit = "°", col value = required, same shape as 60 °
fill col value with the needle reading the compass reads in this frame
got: 260 °
